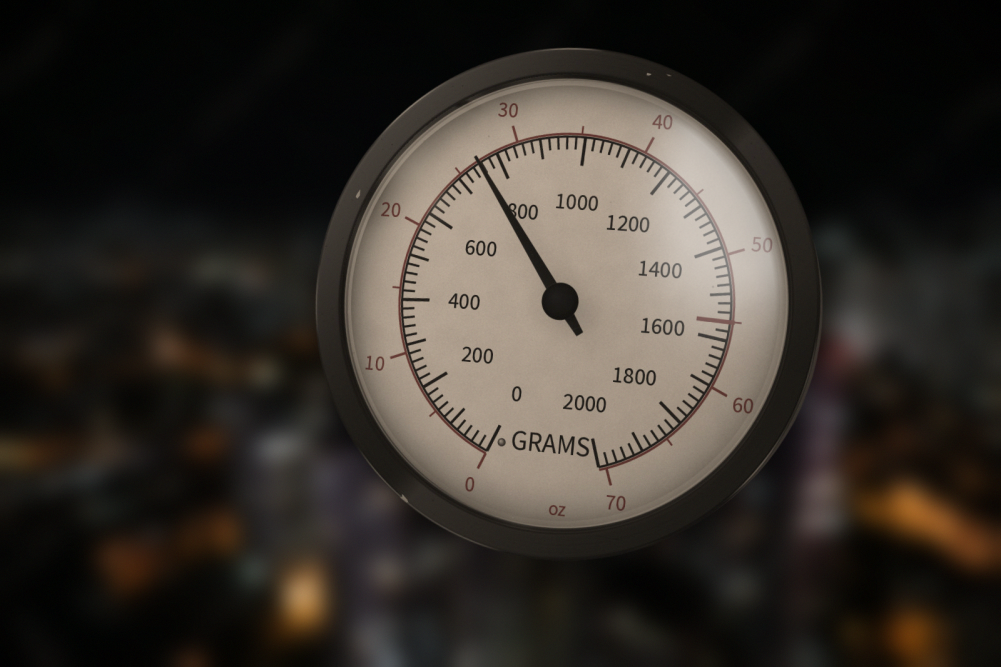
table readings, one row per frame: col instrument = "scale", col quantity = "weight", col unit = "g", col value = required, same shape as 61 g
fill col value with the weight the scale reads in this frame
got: 760 g
